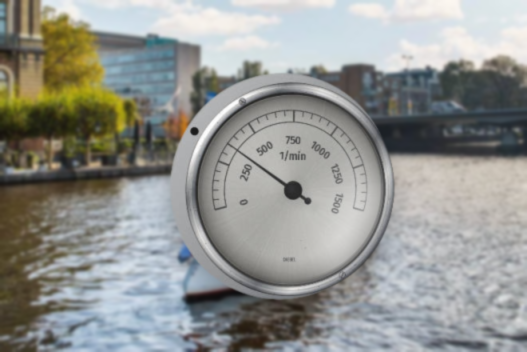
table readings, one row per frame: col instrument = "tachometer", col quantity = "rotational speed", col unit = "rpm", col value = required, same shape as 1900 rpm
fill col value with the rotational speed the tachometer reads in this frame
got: 350 rpm
